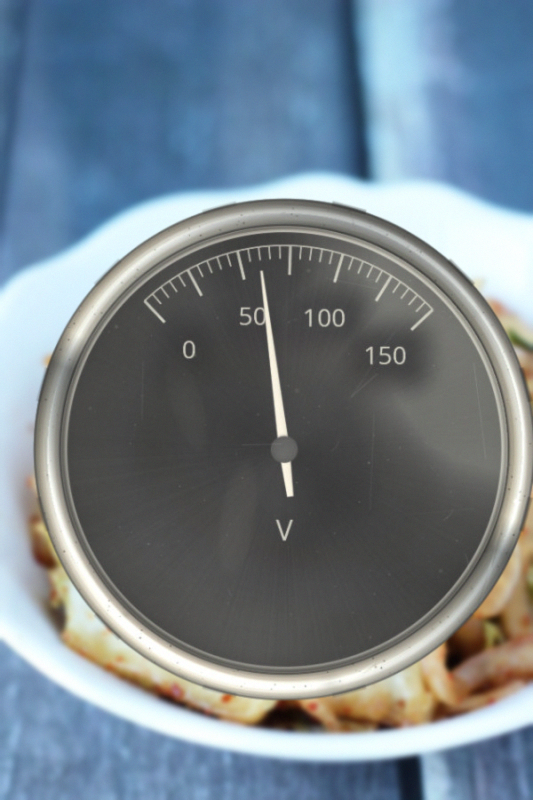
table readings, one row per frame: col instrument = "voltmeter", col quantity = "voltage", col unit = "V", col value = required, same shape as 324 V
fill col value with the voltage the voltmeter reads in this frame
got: 60 V
